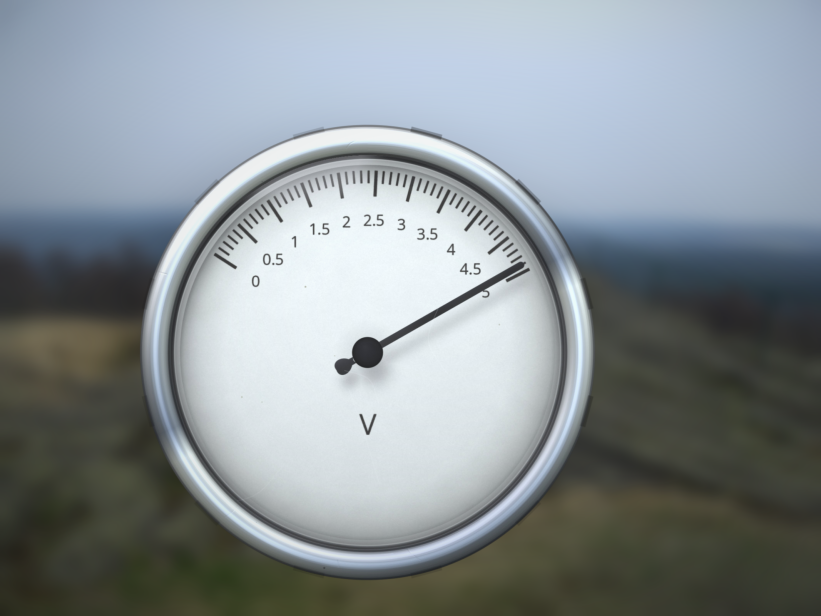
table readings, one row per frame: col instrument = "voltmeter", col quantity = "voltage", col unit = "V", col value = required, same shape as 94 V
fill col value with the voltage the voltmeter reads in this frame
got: 4.9 V
